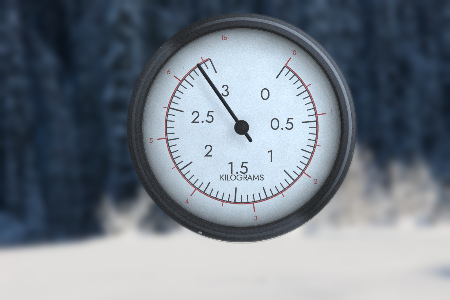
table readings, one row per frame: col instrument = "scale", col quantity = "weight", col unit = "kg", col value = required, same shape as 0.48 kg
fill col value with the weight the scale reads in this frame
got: 2.9 kg
